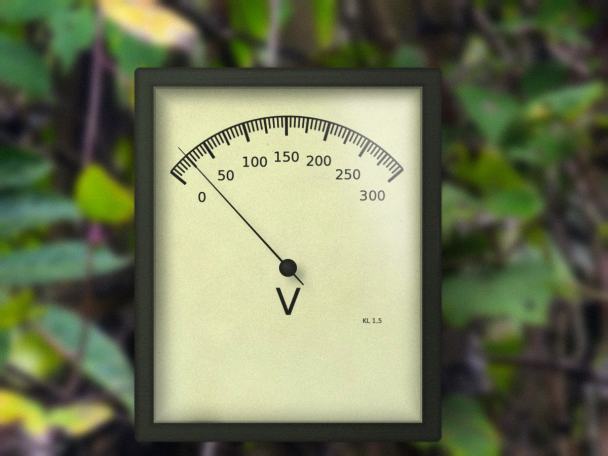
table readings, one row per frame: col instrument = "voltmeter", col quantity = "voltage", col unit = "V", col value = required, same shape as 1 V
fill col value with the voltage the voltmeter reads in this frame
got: 25 V
